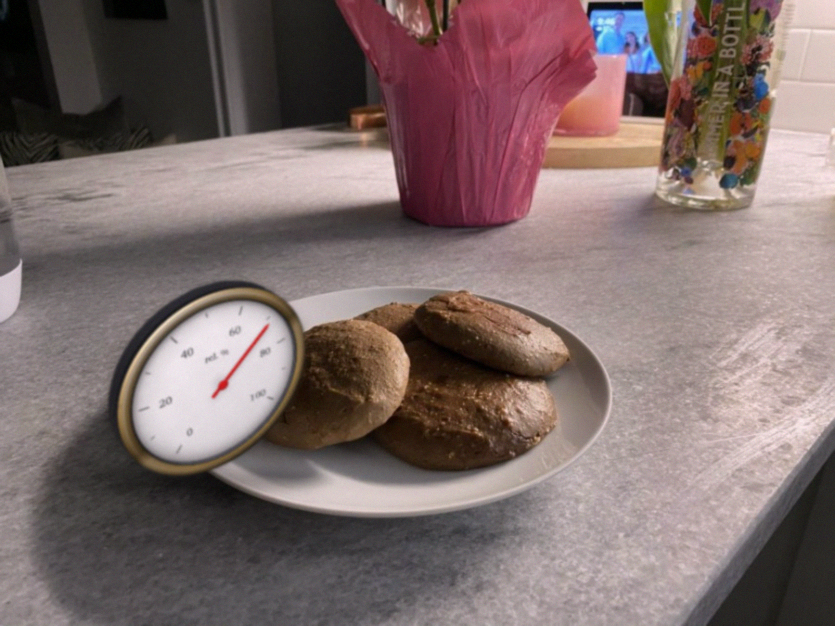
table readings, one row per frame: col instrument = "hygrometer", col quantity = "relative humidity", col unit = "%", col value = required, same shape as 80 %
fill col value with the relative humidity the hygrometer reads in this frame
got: 70 %
